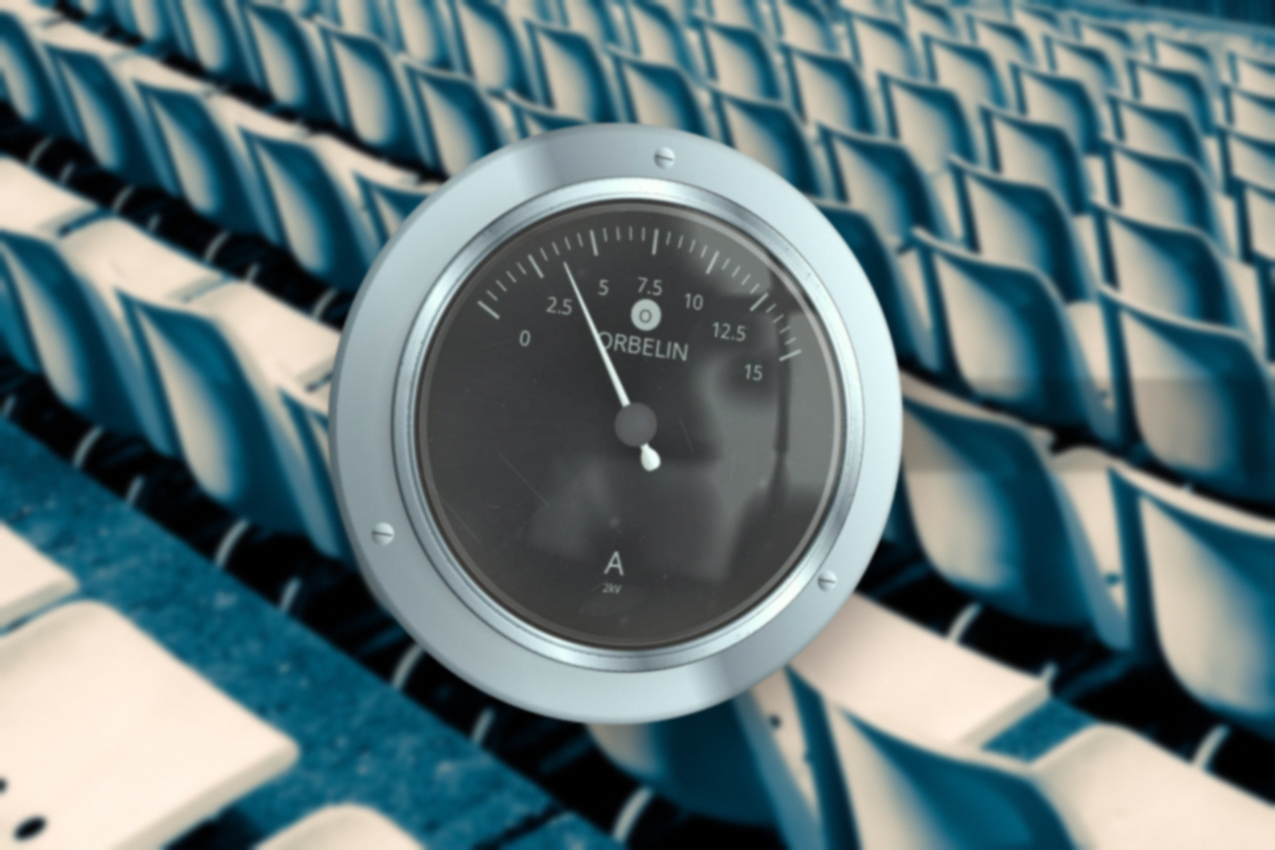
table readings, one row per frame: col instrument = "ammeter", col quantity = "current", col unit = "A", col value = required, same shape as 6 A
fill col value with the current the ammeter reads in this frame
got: 3.5 A
